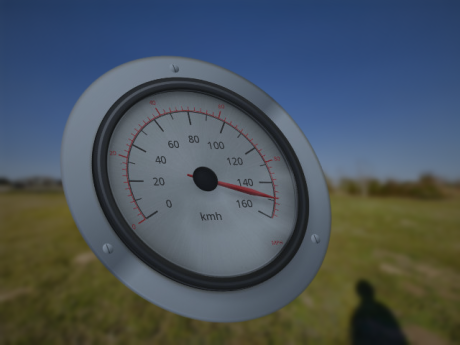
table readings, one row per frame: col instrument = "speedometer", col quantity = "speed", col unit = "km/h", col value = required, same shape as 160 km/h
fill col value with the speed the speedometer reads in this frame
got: 150 km/h
